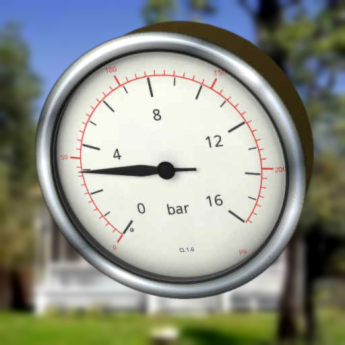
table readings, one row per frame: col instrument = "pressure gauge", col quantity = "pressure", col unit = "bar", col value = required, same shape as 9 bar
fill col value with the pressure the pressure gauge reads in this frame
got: 3 bar
